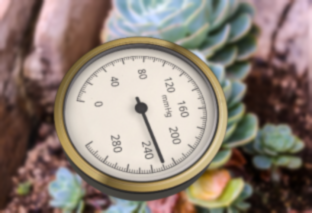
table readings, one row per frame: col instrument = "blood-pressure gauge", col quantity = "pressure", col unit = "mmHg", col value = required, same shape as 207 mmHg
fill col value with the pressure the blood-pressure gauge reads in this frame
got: 230 mmHg
